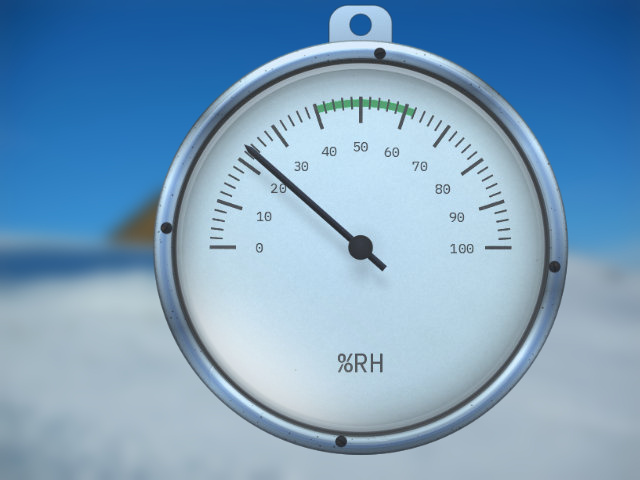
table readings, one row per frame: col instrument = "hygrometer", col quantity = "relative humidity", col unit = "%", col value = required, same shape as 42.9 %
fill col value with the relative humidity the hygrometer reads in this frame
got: 23 %
